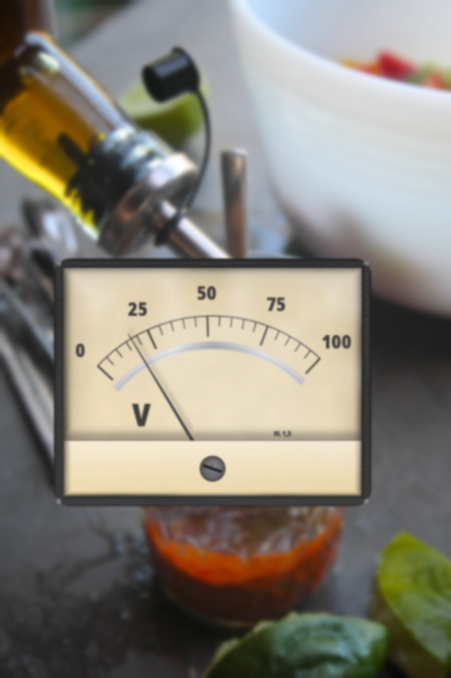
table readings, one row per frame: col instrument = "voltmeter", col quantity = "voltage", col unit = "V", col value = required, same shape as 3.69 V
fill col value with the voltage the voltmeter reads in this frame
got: 17.5 V
